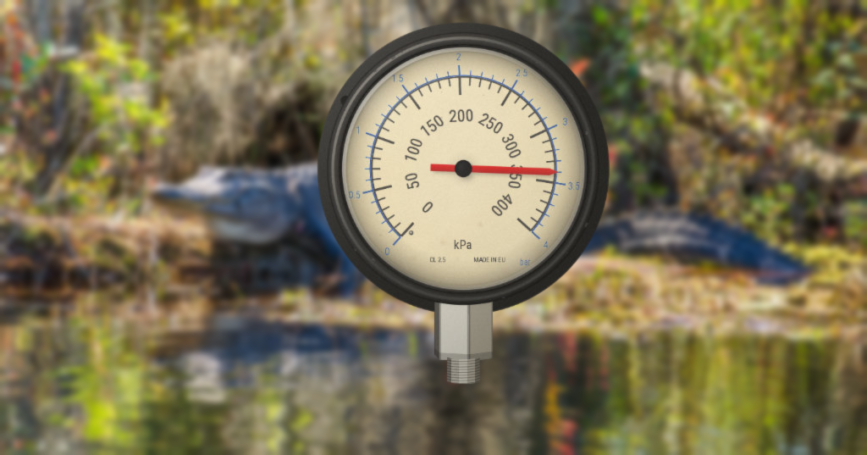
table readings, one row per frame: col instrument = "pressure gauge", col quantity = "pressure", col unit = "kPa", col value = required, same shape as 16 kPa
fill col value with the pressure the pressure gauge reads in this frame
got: 340 kPa
